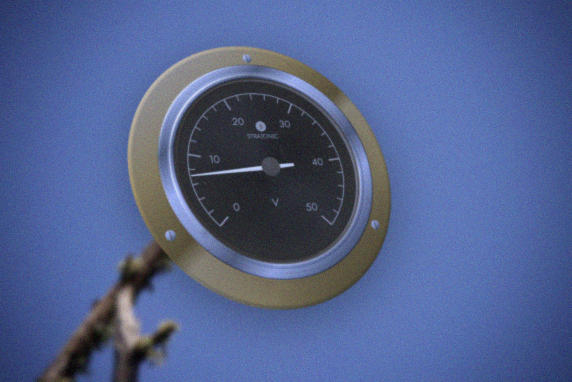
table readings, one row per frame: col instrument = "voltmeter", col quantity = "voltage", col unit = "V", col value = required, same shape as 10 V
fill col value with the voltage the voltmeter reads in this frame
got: 7 V
